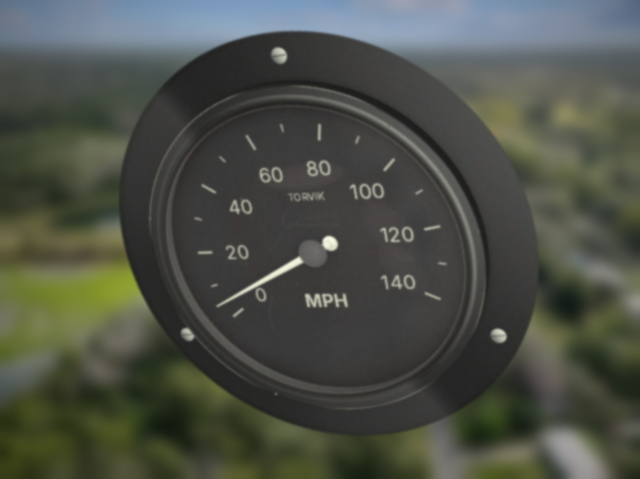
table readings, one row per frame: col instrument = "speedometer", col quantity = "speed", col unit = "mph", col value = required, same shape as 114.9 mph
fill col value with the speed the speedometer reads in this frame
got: 5 mph
